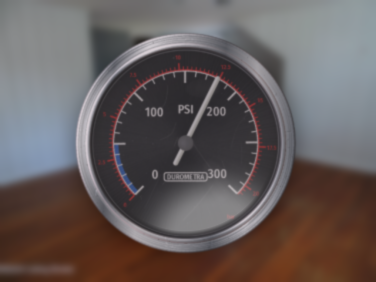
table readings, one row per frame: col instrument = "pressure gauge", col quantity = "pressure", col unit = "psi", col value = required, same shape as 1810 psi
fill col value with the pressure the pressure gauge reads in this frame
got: 180 psi
